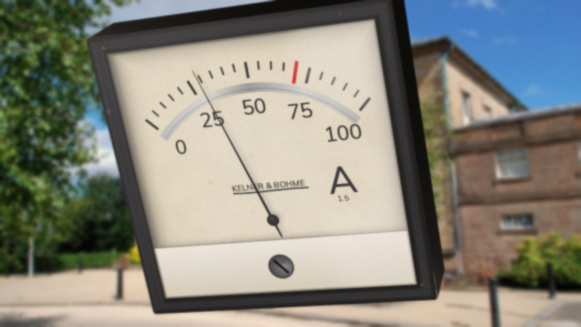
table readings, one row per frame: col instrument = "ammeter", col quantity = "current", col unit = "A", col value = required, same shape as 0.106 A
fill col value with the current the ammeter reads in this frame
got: 30 A
